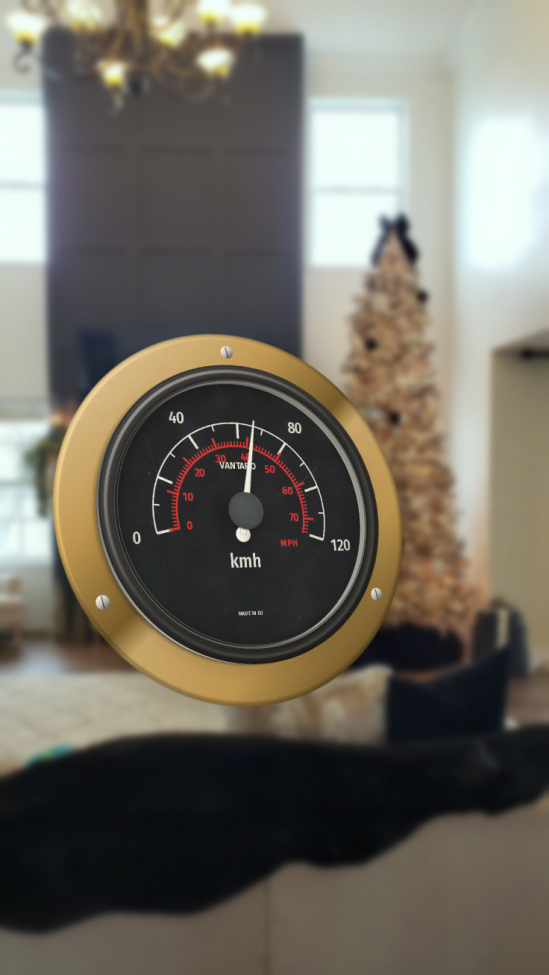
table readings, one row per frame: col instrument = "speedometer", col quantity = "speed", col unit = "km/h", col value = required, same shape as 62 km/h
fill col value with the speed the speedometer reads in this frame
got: 65 km/h
